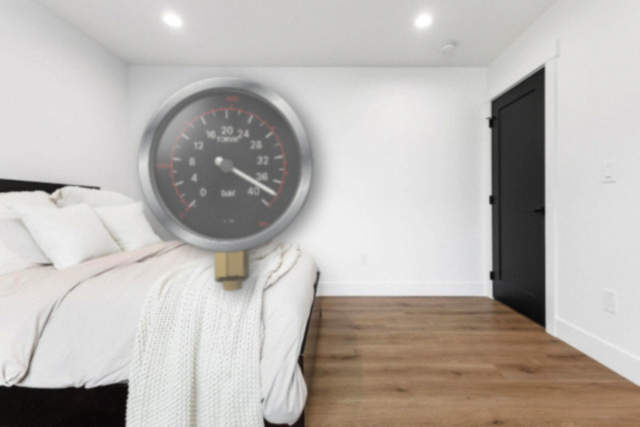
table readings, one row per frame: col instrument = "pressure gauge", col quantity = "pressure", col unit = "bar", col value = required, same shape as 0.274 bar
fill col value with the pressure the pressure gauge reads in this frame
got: 38 bar
